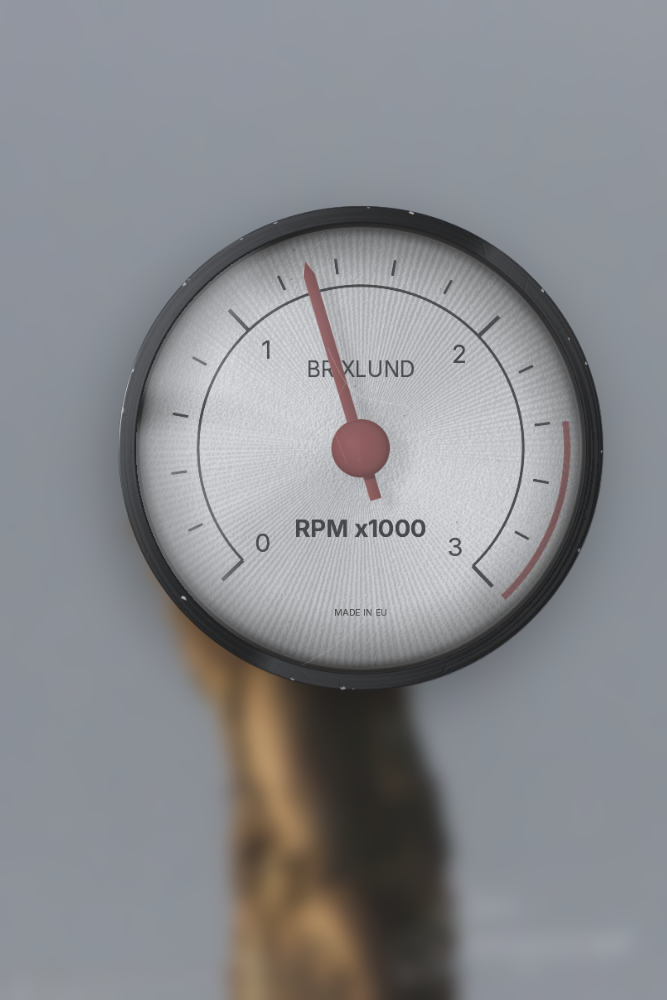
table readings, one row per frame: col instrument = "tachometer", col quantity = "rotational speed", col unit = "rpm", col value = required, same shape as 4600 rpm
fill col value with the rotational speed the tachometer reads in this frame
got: 1300 rpm
